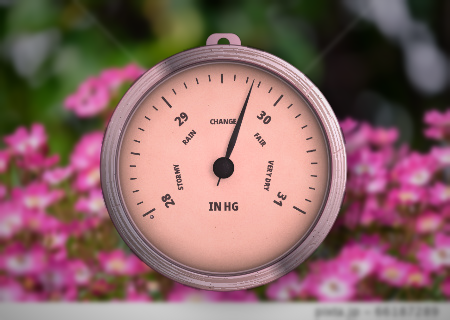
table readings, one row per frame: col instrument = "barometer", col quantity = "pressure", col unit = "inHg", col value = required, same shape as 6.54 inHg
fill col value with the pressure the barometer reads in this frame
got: 29.75 inHg
